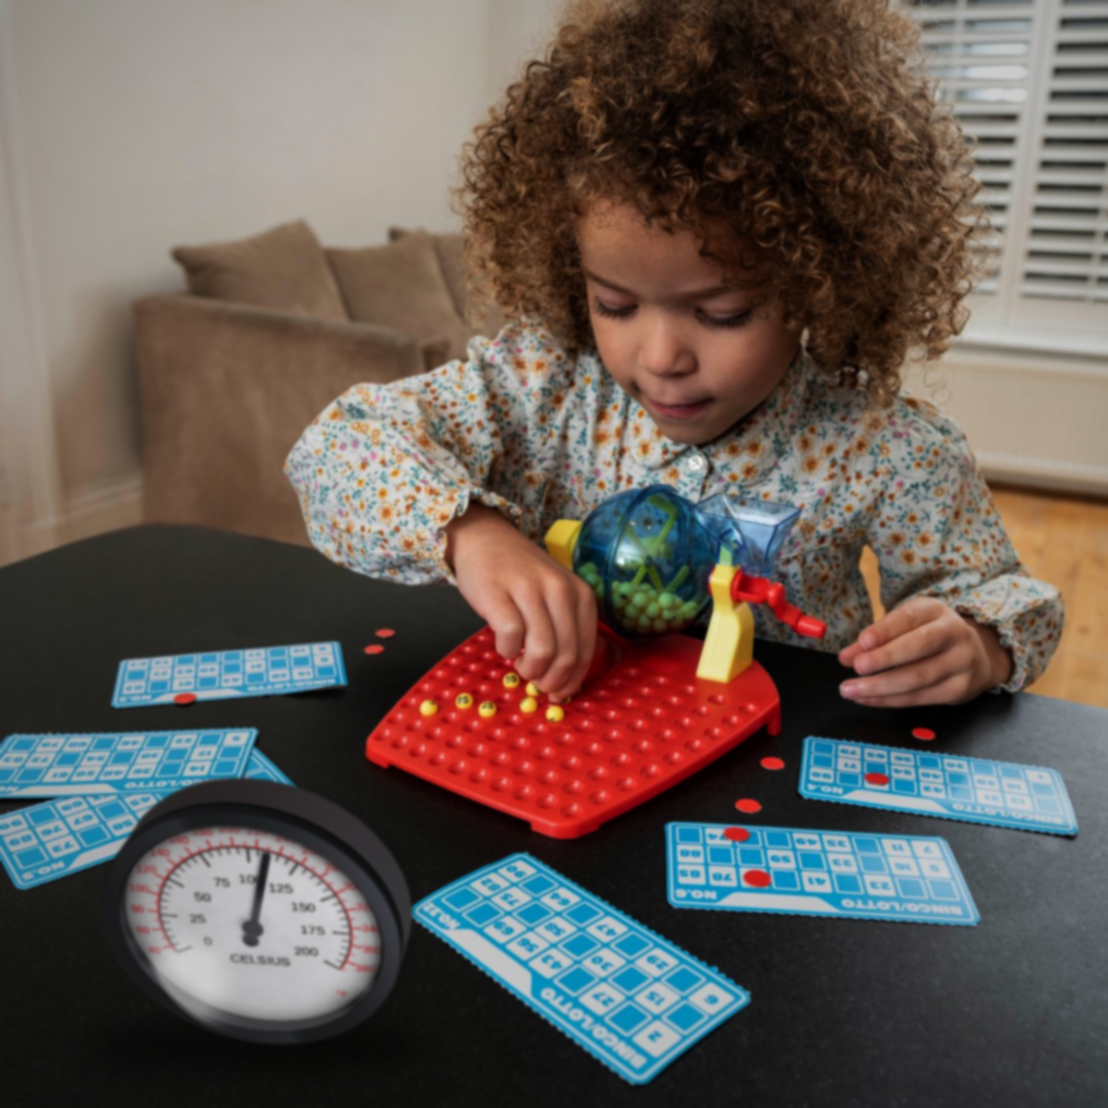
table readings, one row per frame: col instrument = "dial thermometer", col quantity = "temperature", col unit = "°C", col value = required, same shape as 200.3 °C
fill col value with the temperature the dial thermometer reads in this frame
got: 110 °C
